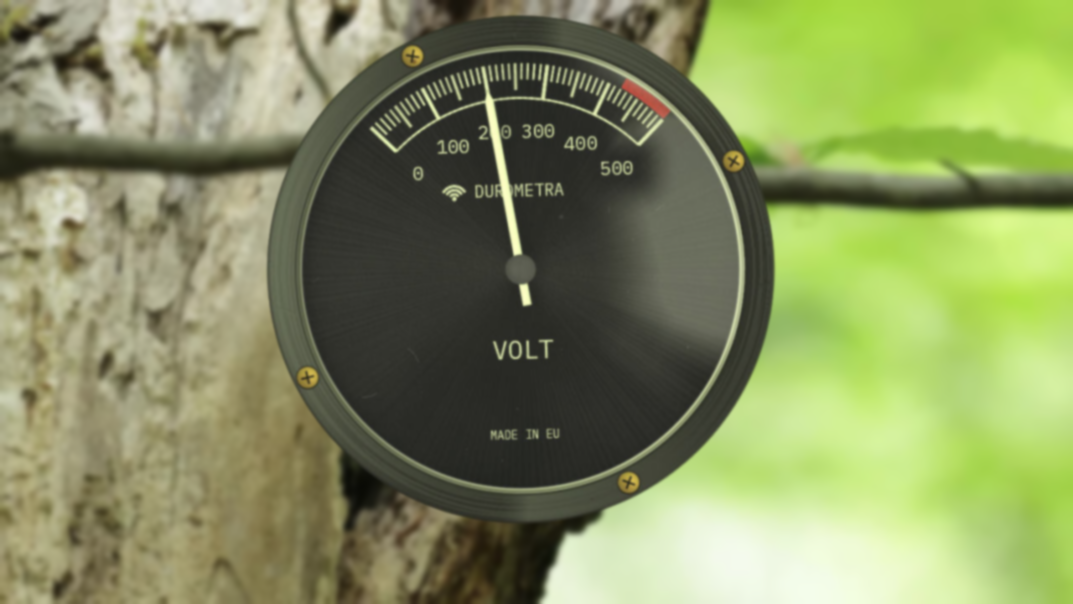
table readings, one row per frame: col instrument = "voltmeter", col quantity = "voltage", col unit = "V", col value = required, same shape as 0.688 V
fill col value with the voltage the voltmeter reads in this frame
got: 200 V
